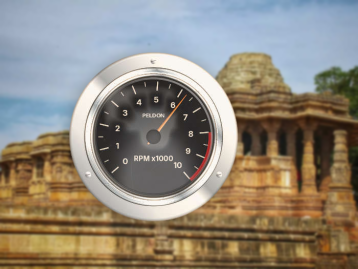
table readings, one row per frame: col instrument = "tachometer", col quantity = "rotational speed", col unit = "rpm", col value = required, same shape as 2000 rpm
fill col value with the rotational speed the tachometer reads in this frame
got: 6250 rpm
